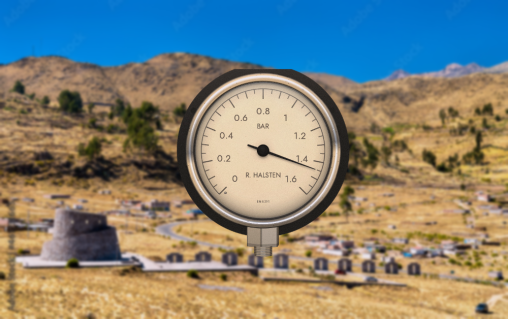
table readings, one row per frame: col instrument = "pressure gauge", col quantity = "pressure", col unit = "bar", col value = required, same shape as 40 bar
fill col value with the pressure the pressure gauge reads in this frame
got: 1.45 bar
